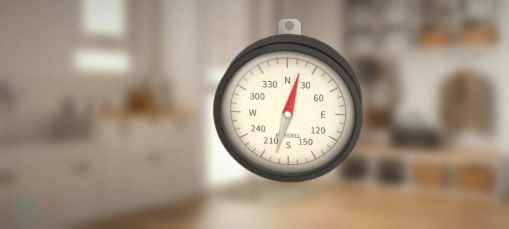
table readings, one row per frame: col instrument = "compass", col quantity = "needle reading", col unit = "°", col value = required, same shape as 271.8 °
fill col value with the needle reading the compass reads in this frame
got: 15 °
